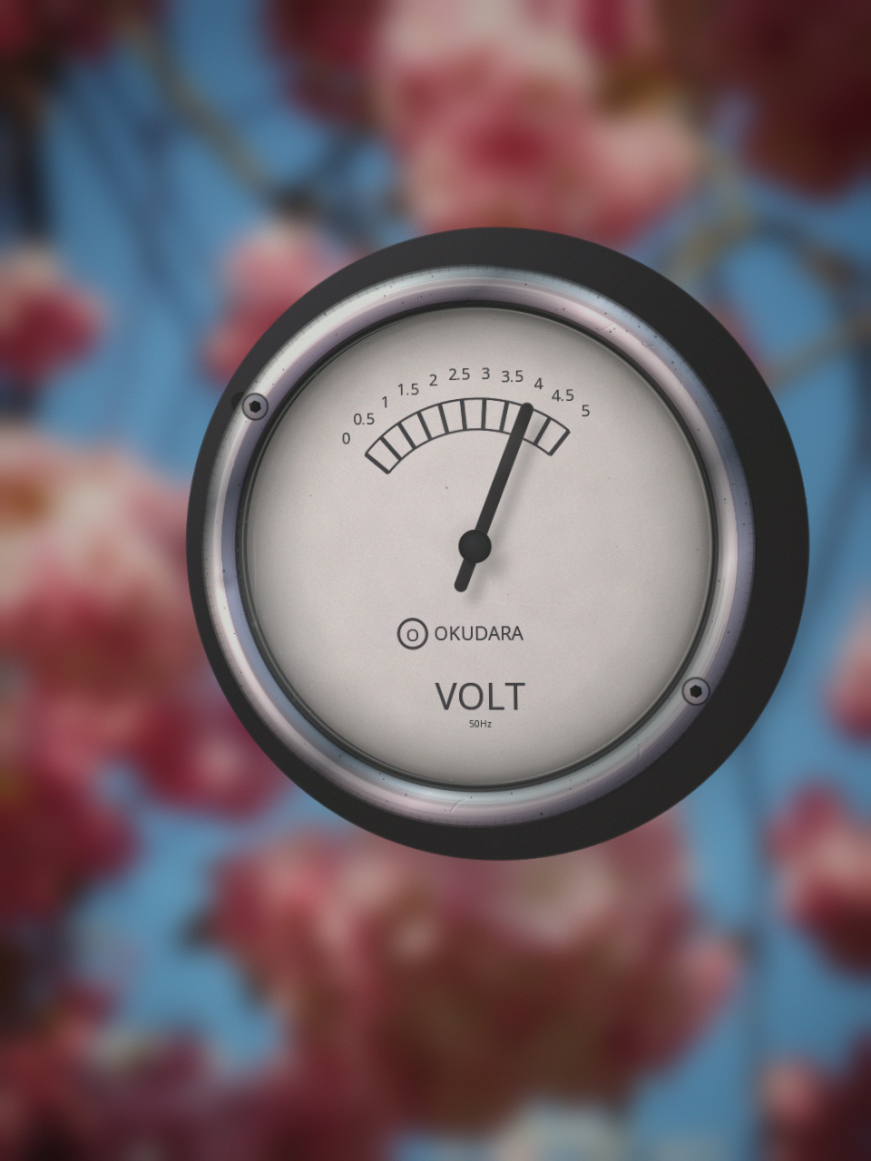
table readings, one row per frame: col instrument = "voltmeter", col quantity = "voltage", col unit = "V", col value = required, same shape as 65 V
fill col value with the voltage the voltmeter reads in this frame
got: 4 V
